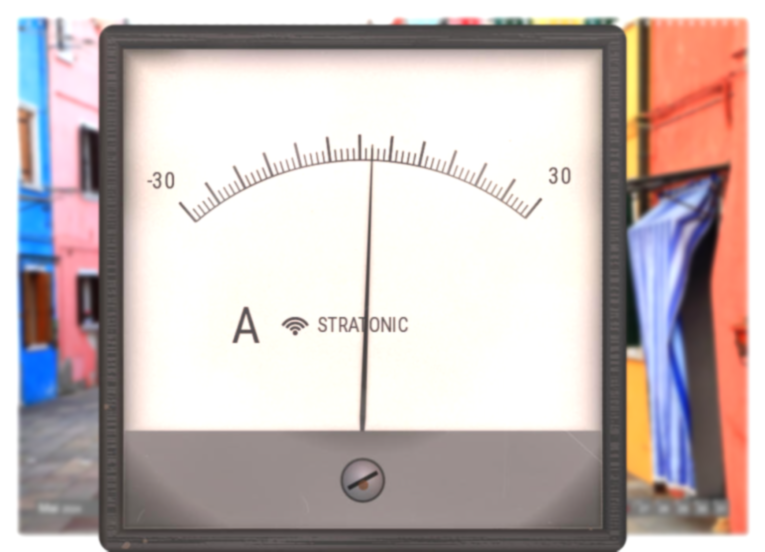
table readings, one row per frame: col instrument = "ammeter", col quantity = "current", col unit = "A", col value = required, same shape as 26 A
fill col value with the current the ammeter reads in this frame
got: 2 A
